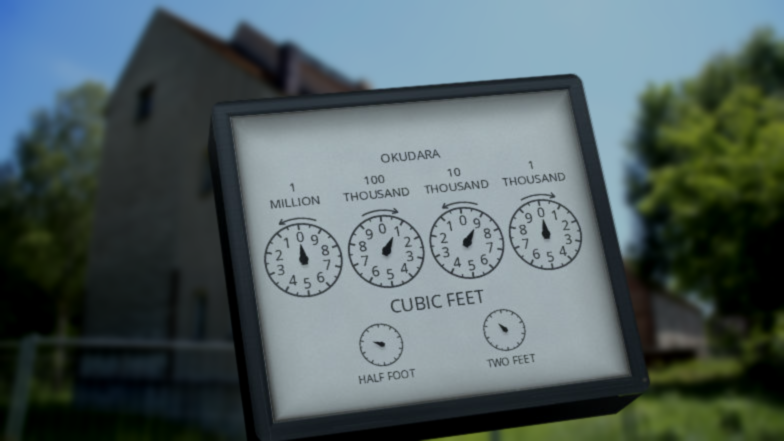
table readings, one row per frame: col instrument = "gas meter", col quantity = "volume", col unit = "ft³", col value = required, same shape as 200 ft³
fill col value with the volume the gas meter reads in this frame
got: 9000 ft³
